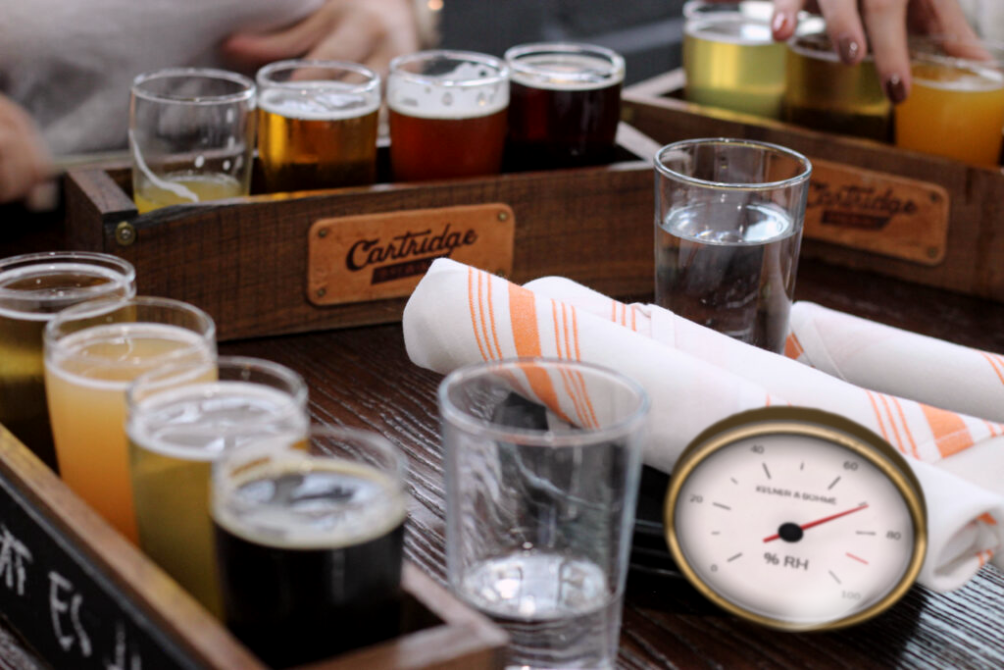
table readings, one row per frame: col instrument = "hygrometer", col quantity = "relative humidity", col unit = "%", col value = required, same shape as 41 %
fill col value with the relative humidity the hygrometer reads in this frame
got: 70 %
